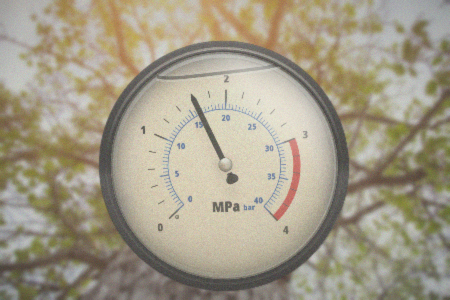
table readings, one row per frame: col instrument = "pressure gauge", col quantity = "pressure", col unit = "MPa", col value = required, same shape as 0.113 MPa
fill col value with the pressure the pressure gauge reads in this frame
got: 1.6 MPa
